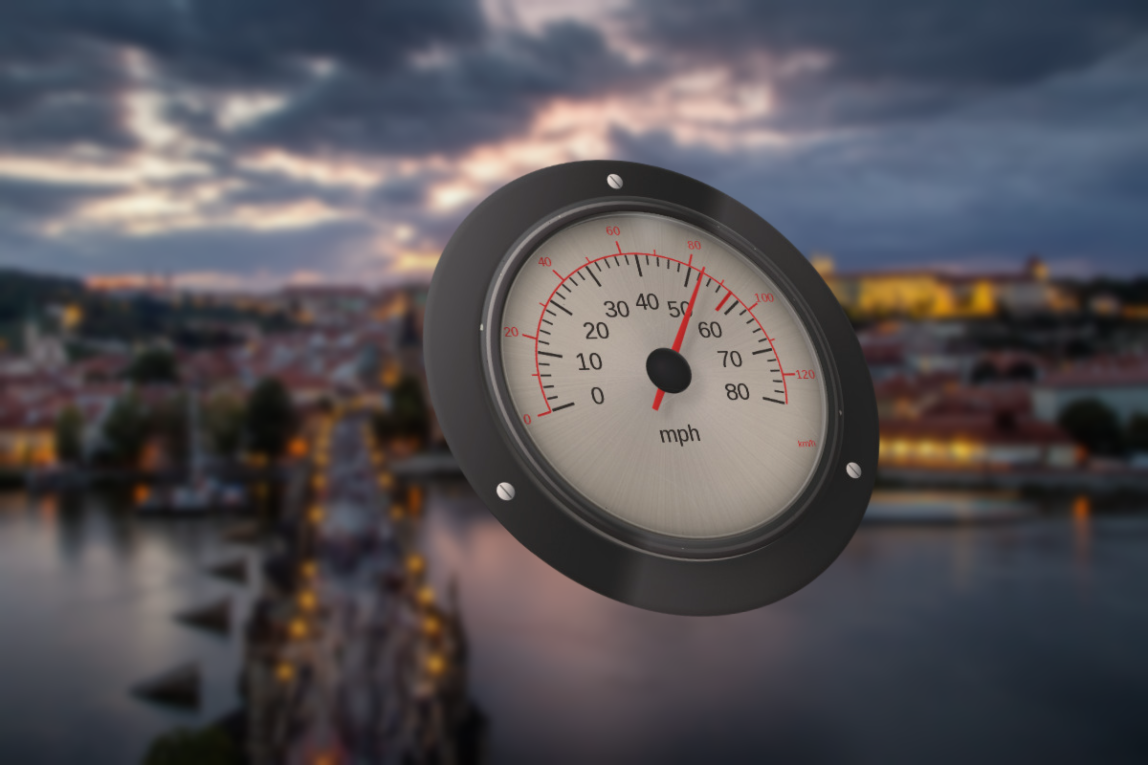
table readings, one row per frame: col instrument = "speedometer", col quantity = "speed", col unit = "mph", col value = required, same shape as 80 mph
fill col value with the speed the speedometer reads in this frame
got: 52 mph
